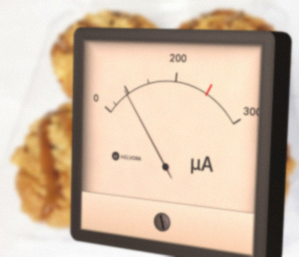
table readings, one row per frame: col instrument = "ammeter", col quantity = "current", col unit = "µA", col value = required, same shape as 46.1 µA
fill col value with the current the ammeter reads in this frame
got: 100 µA
